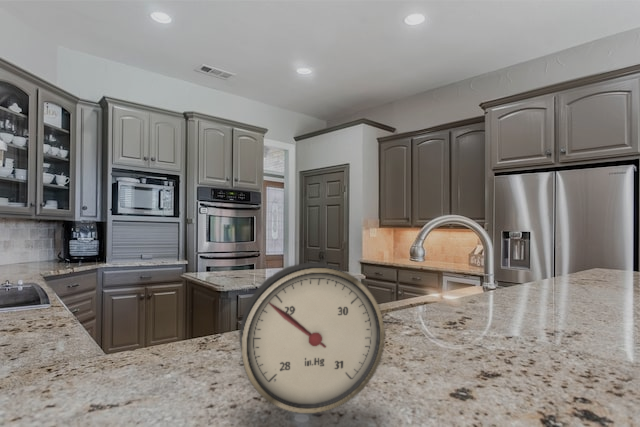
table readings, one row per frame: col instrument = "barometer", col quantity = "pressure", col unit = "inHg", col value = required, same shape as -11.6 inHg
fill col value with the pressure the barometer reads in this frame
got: 28.9 inHg
